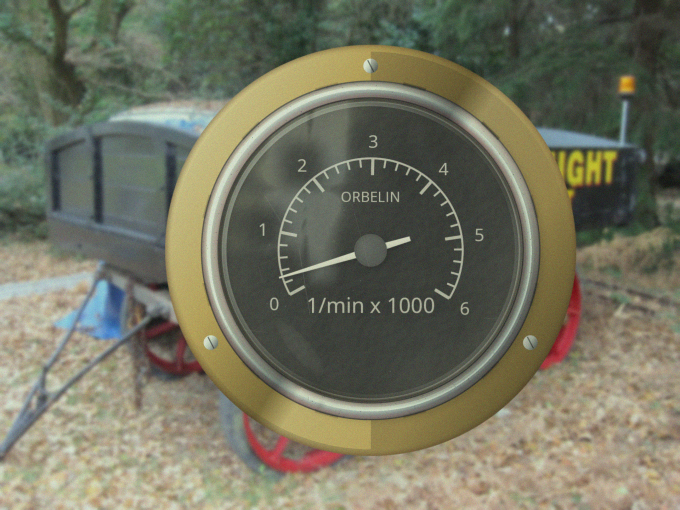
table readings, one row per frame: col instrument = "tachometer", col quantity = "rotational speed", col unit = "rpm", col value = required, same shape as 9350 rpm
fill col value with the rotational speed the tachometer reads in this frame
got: 300 rpm
